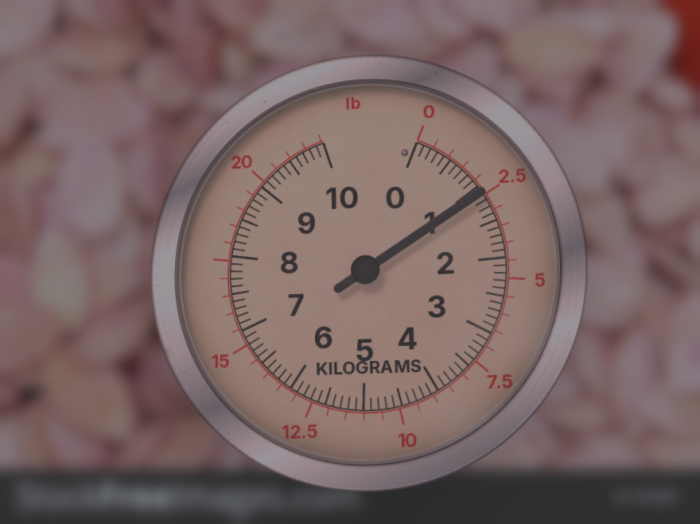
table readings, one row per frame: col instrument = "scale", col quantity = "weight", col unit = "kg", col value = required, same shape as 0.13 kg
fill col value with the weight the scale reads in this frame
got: 1.1 kg
